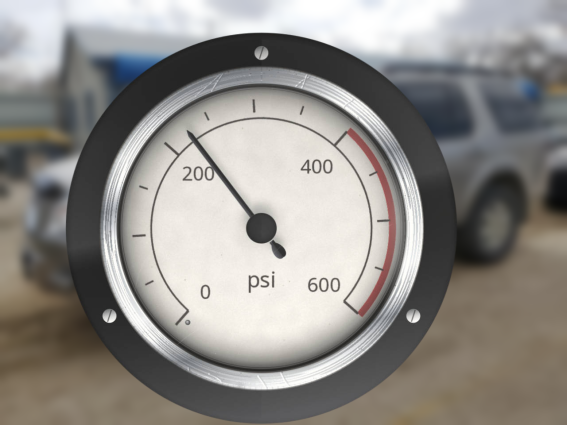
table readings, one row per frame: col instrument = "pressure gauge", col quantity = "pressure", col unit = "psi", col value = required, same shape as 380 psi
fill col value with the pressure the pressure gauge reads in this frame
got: 225 psi
